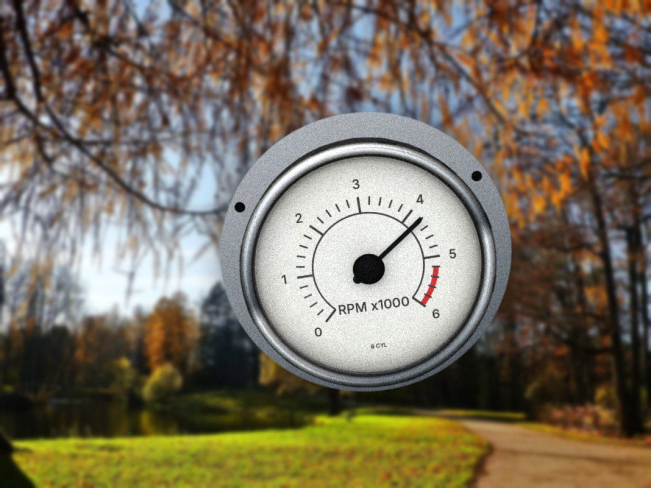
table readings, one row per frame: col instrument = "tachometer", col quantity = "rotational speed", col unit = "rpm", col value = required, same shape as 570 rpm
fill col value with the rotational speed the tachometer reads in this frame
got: 4200 rpm
